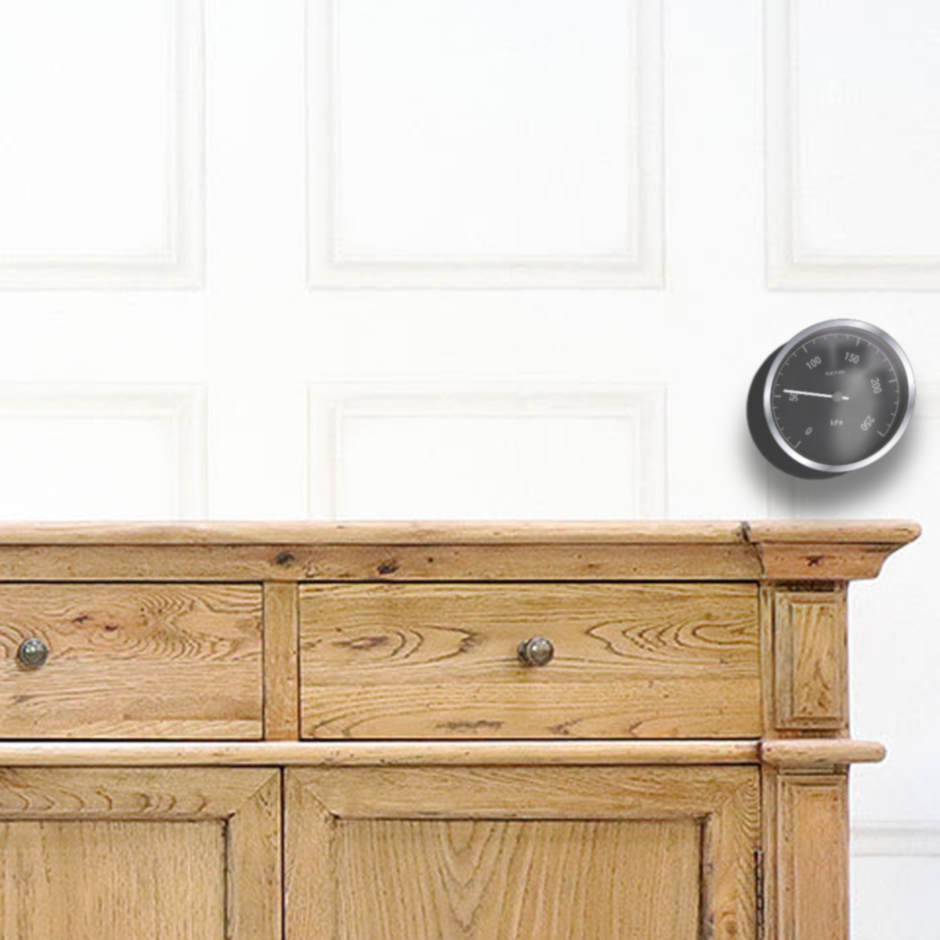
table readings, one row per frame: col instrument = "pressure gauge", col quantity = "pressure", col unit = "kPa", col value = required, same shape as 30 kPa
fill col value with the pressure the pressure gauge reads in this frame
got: 55 kPa
